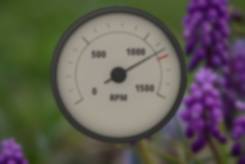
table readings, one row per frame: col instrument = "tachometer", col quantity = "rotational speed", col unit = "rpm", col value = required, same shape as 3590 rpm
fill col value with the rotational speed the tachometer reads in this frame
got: 1150 rpm
